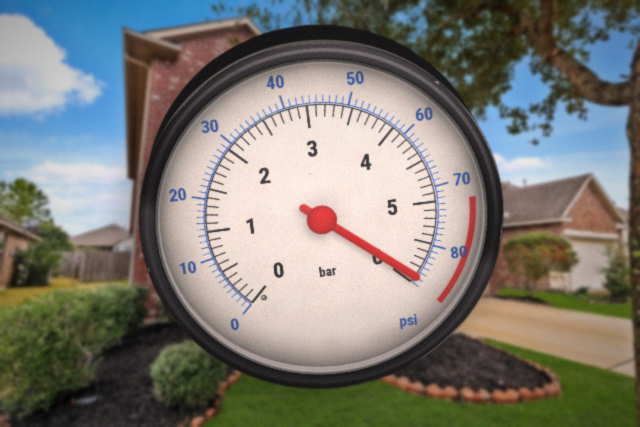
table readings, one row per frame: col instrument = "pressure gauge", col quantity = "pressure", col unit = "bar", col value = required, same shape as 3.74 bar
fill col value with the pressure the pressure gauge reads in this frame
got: 5.9 bar
